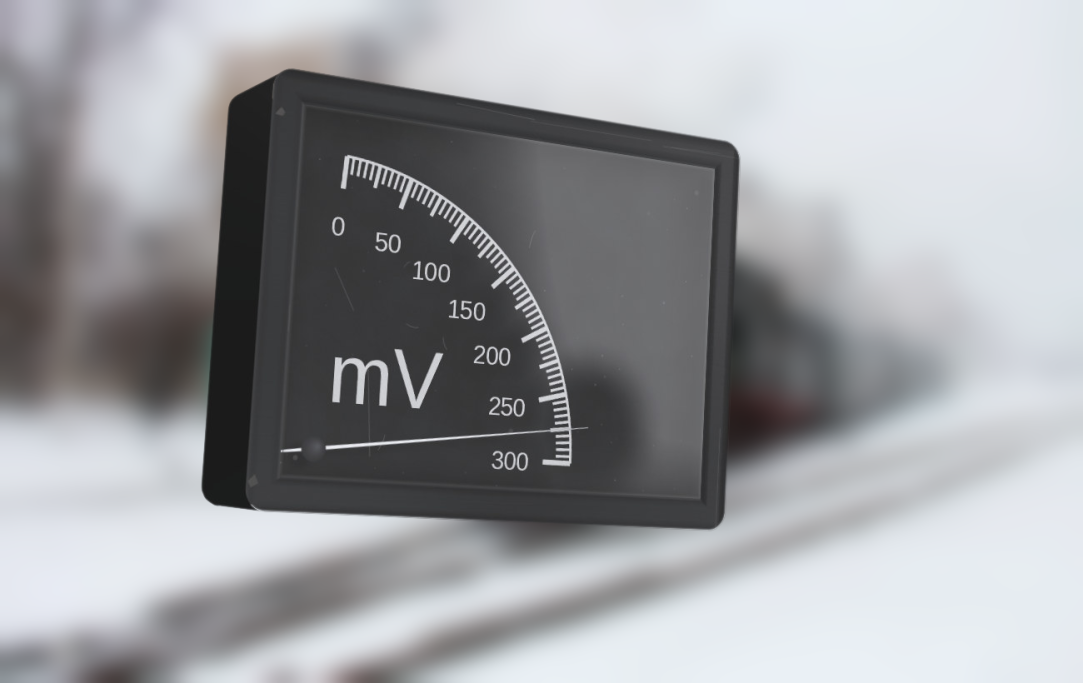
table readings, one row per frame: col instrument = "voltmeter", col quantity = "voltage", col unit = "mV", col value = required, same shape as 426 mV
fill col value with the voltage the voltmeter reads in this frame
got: 275 mV
